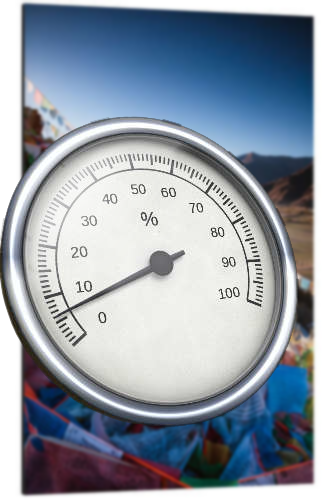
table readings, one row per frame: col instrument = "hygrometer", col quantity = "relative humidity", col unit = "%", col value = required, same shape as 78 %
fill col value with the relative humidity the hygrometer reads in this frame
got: 6 %
